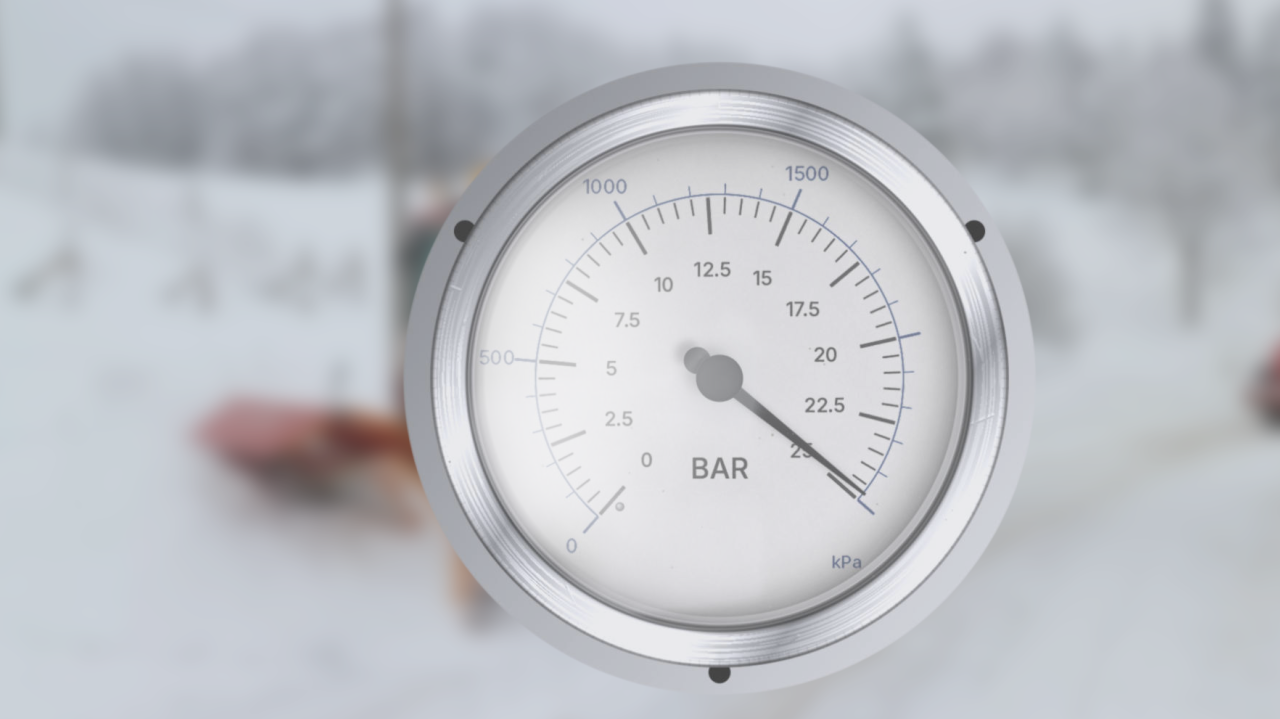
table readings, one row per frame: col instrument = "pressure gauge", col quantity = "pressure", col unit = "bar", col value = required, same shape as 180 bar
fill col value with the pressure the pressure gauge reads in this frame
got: 24.75 bar
